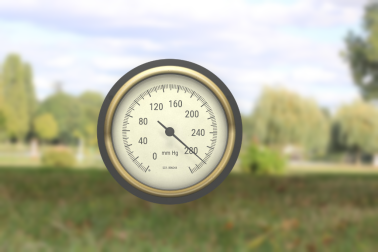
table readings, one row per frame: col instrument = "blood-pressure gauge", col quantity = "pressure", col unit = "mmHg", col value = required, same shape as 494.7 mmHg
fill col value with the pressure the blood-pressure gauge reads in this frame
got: 280 mmHg
